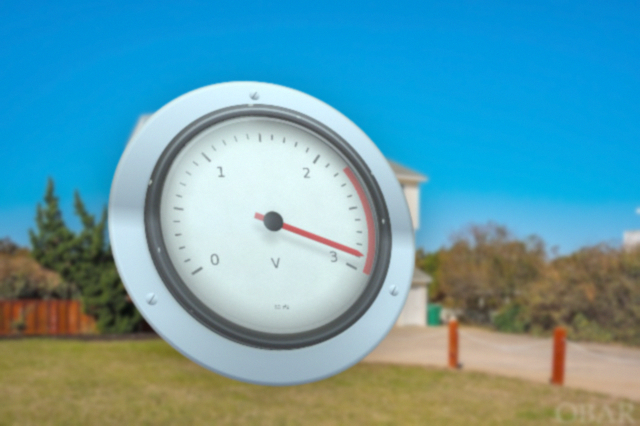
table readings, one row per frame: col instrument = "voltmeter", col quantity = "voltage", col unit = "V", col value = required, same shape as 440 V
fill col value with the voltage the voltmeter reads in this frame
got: 2.9 V
